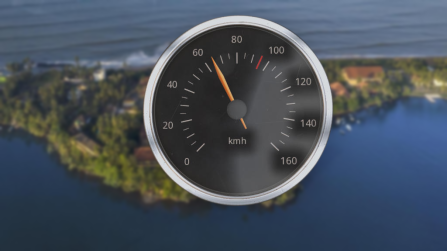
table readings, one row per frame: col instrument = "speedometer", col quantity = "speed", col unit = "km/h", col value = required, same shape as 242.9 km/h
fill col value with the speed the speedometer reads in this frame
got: 65 km/h
